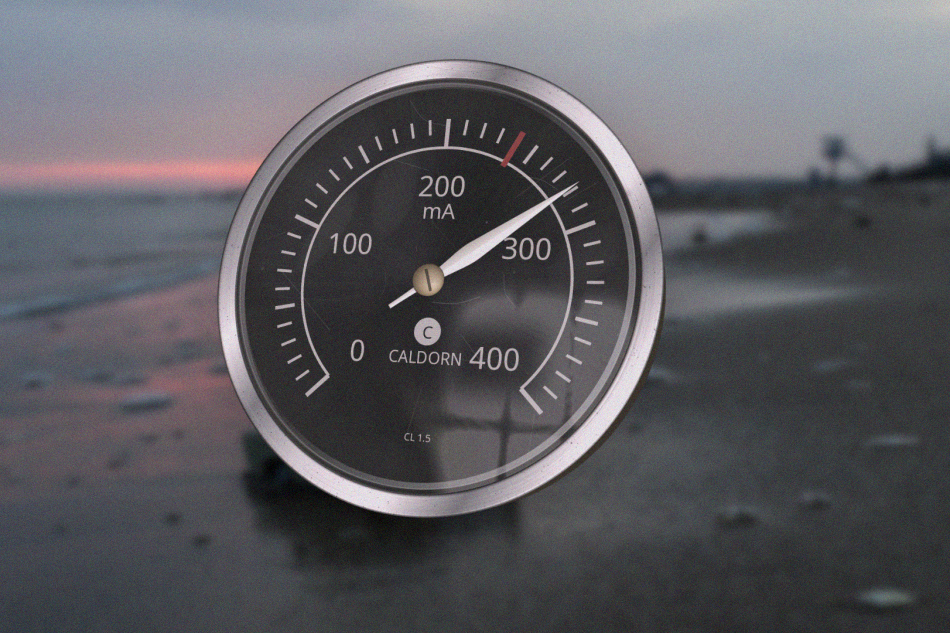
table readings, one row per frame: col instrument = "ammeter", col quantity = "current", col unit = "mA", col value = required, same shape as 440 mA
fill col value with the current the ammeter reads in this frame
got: 280 mA
